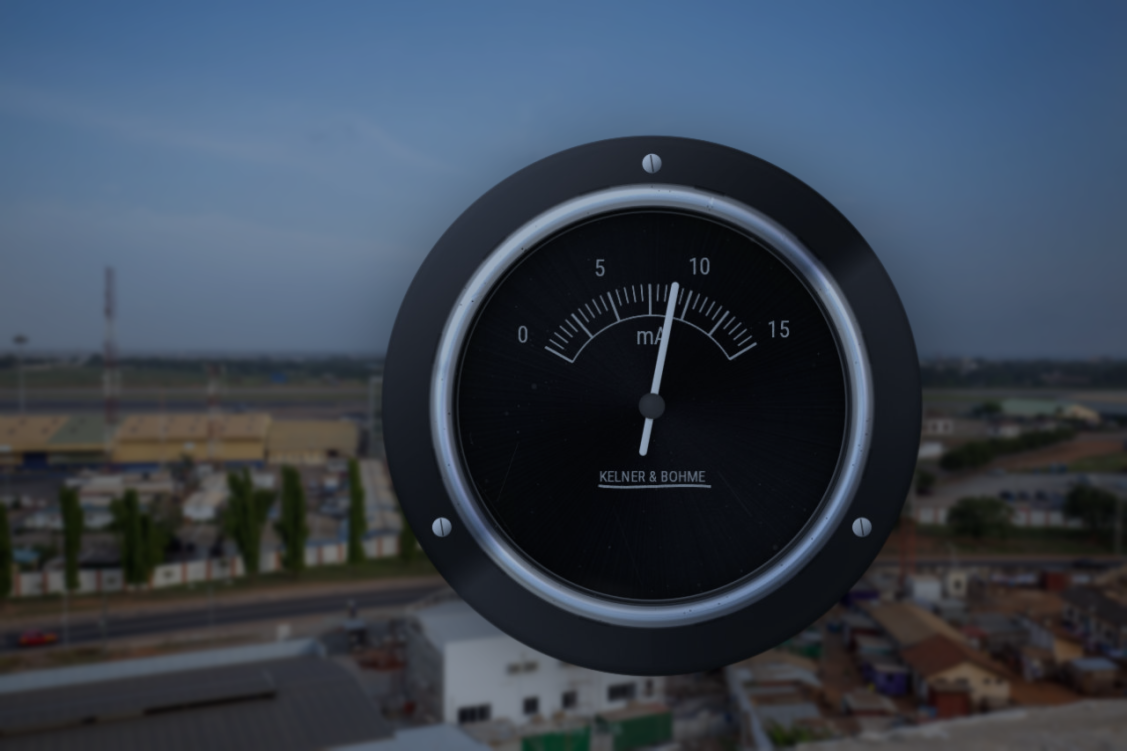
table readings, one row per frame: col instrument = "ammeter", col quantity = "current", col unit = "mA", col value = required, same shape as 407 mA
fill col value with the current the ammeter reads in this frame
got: 9 mA
